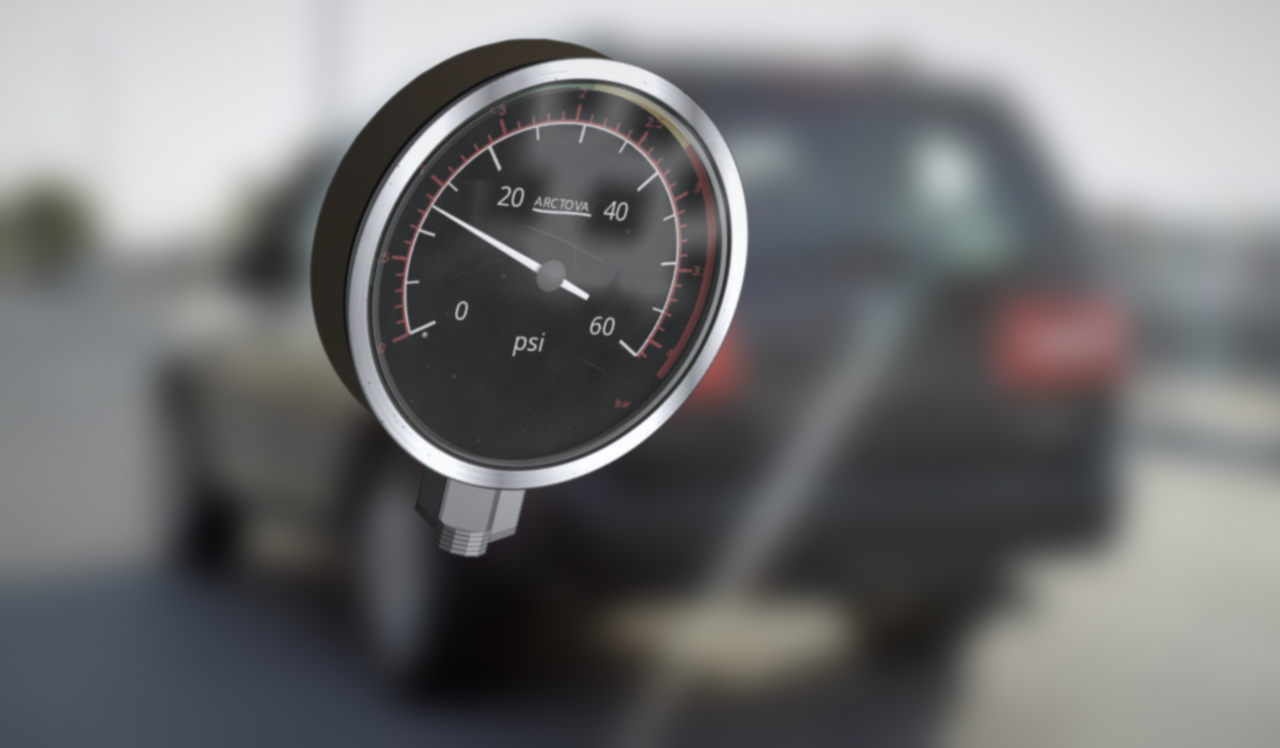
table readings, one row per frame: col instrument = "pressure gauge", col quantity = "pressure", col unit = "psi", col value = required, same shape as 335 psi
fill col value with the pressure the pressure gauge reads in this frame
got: 12.5 psi
